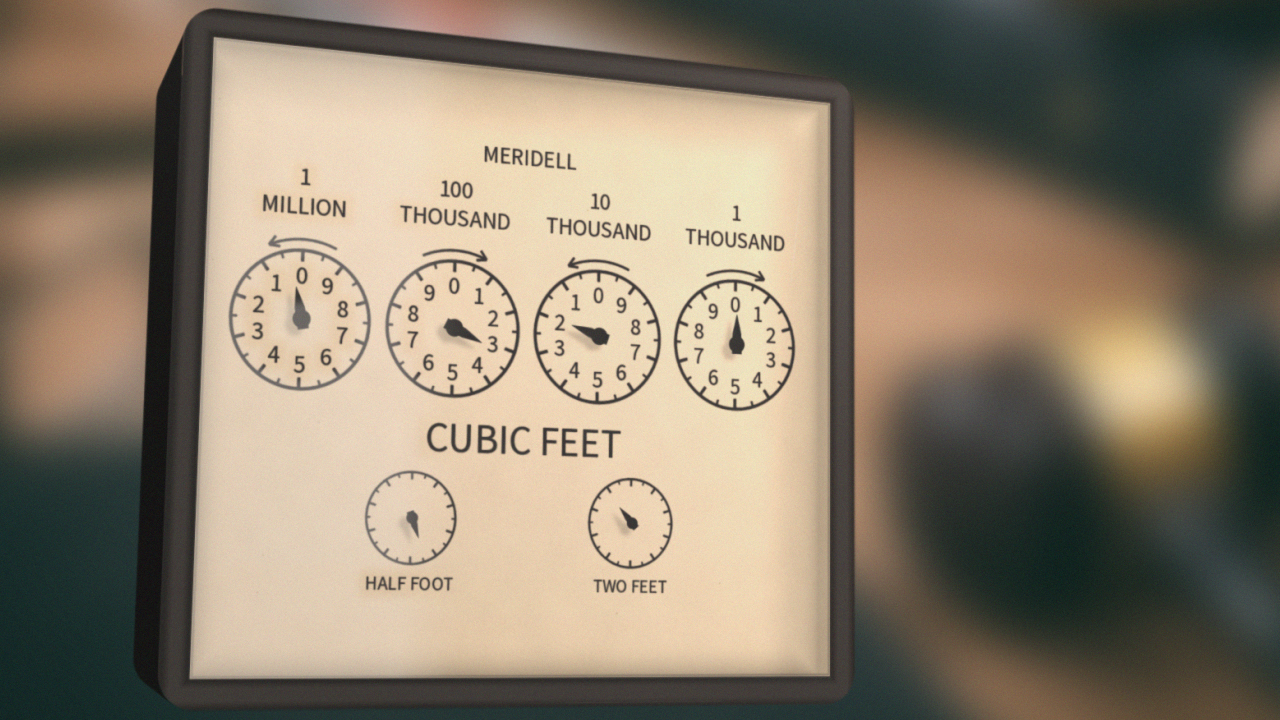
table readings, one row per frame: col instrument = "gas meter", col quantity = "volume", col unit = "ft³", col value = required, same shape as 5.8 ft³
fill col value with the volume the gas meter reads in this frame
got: 32000 ft³
